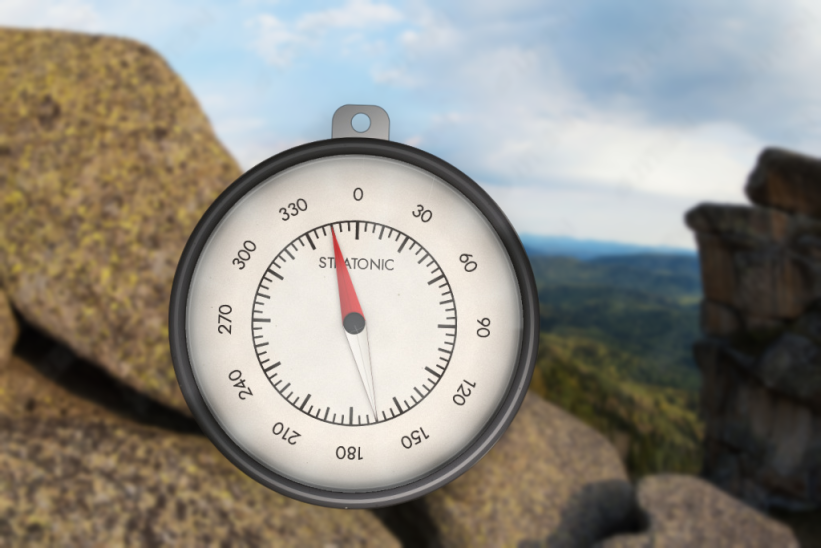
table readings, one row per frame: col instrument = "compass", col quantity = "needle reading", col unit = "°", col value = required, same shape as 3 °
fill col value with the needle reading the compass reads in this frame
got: 345 °
